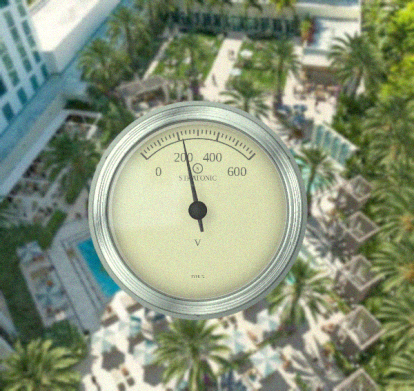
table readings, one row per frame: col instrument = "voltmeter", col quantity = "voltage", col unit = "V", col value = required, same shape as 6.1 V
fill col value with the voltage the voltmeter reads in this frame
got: 220 V
